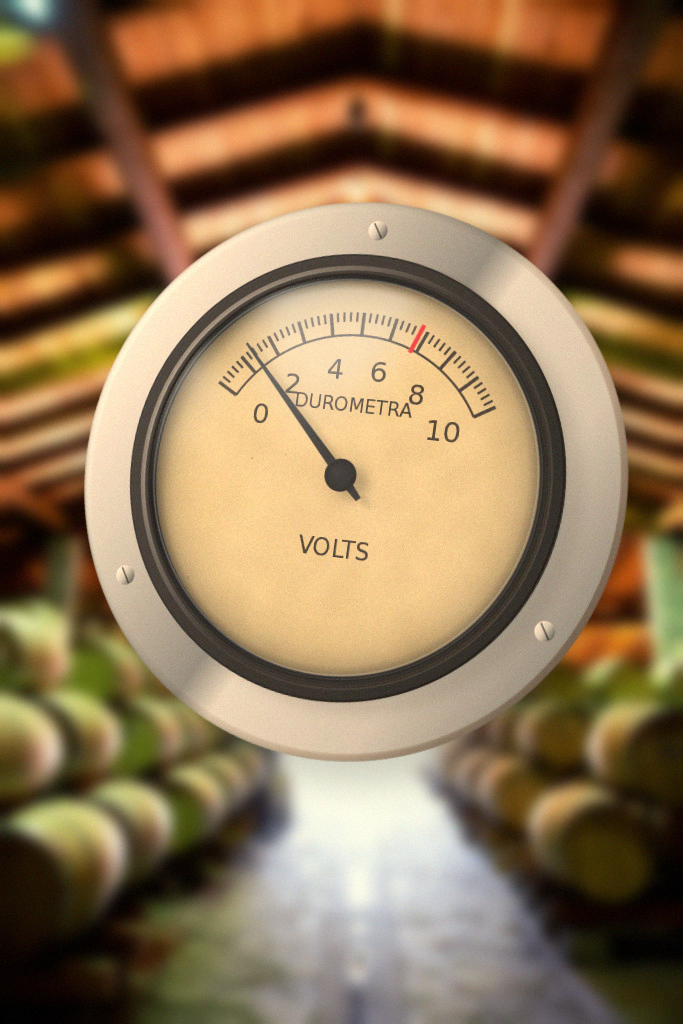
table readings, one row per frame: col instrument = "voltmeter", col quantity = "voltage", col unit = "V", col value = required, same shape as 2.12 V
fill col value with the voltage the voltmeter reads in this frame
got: 1.4 V
